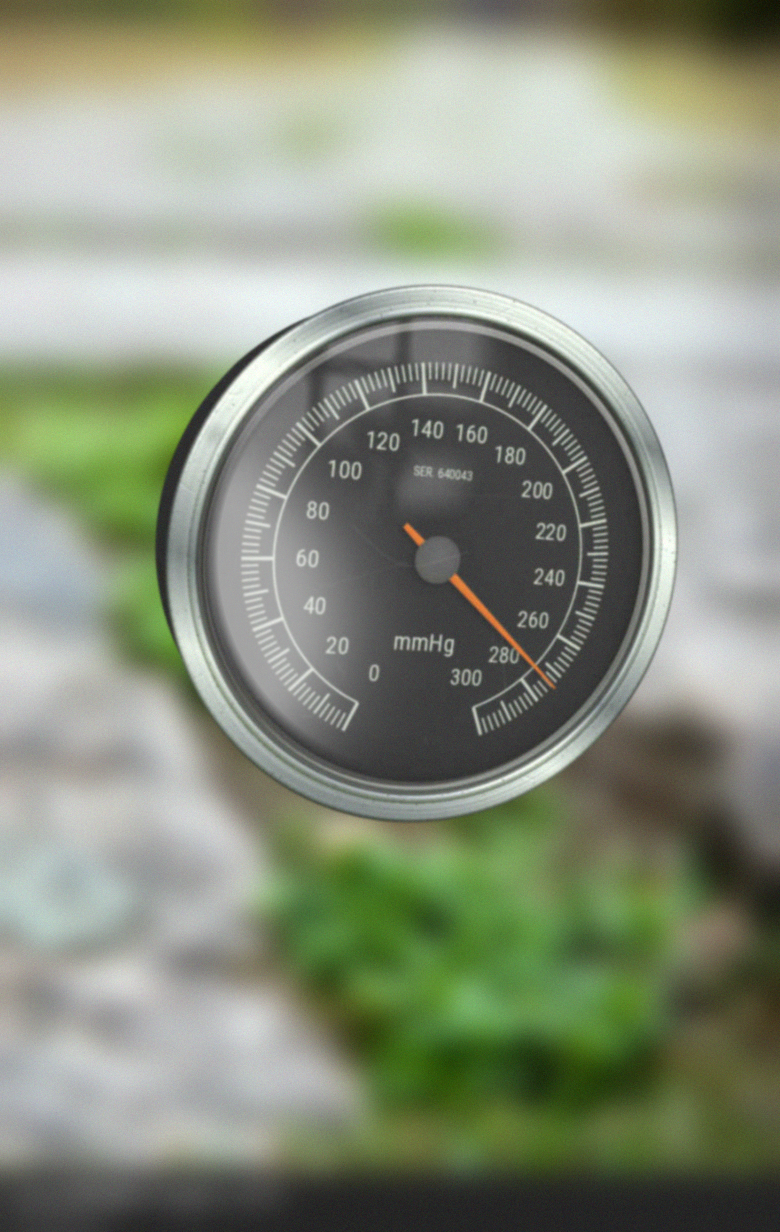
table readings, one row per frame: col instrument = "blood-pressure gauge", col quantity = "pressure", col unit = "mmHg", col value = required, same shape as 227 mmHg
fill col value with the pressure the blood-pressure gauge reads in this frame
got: 274 mmHg
